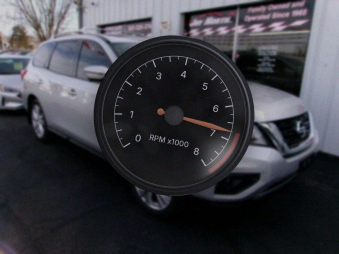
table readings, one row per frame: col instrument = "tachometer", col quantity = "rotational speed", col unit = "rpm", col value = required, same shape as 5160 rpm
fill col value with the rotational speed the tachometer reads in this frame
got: 6750 rpm
